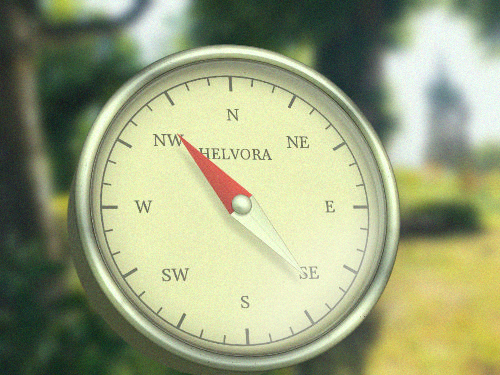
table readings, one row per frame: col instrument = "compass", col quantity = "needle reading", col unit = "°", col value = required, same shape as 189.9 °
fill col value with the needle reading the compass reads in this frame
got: 320 °
